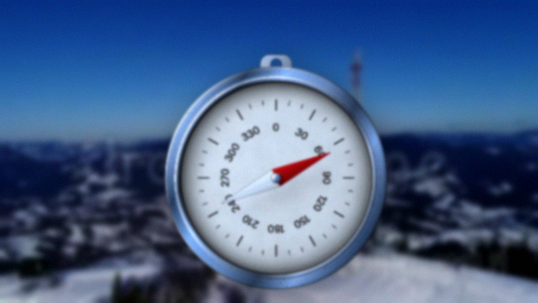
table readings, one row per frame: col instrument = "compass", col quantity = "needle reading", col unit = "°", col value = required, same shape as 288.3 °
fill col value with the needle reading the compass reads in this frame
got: 65 °
